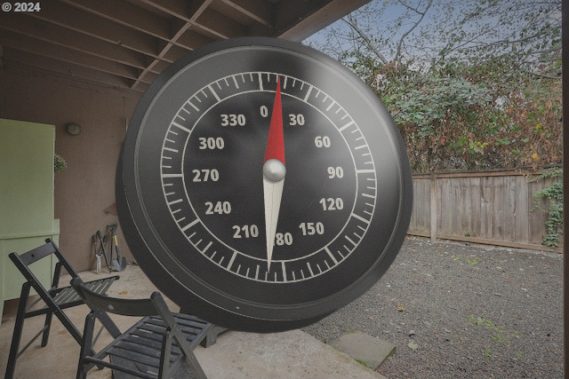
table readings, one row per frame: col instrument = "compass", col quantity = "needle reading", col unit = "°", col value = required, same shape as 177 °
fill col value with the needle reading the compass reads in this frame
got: 10 °
